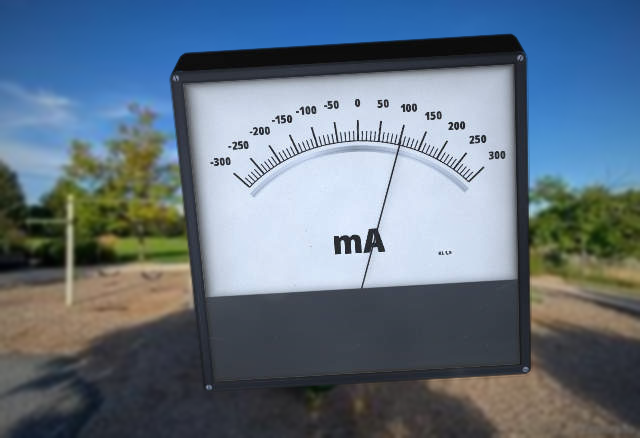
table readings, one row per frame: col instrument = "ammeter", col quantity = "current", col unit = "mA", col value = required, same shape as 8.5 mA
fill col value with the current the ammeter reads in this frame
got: 100 mA
